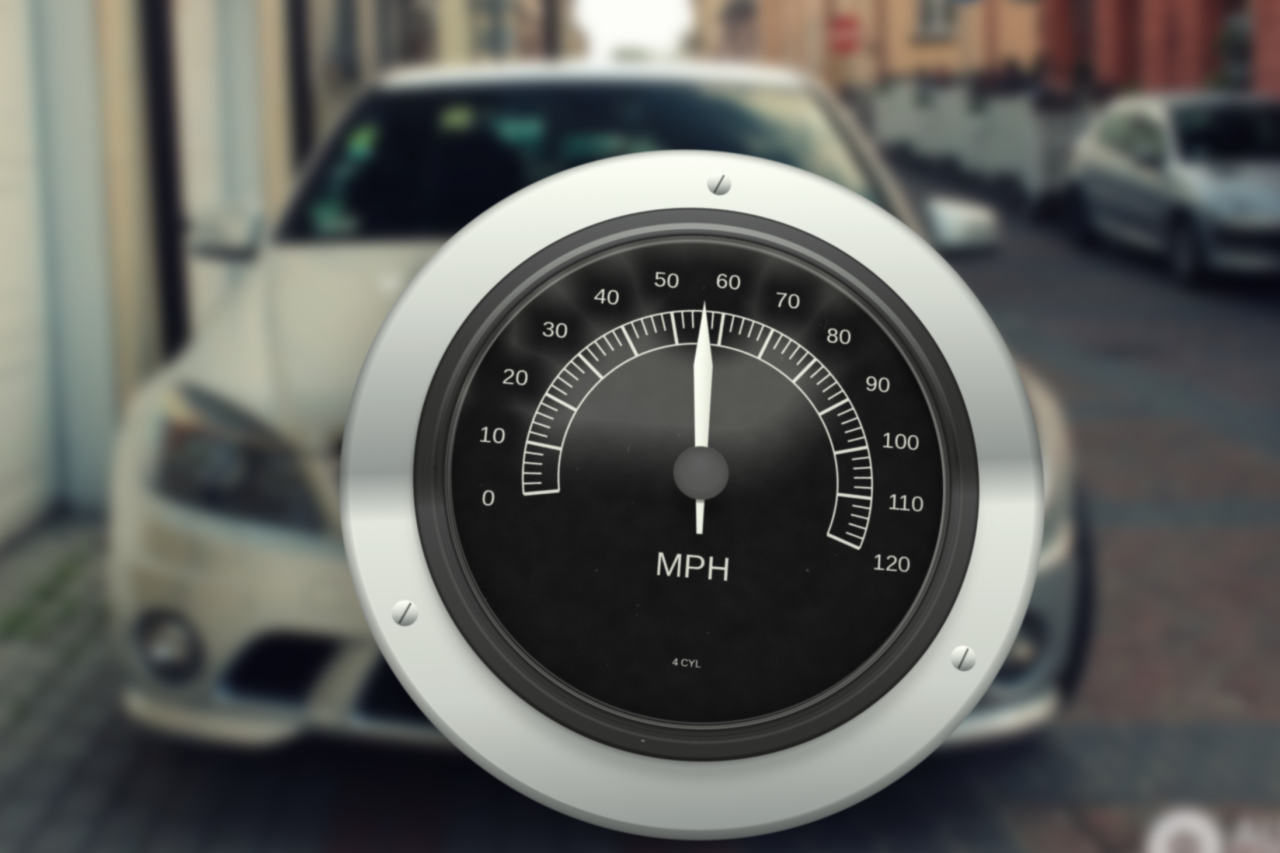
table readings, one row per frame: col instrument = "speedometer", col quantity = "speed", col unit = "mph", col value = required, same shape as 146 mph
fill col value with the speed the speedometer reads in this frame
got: 56 mph
